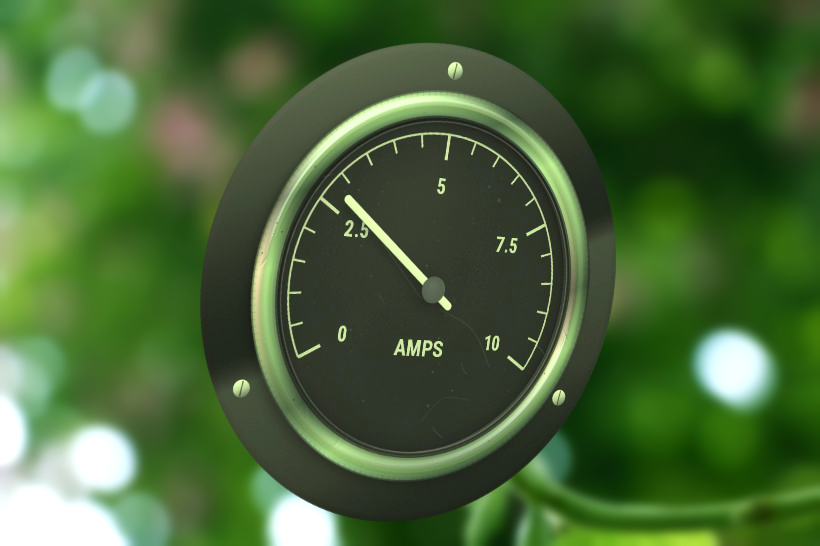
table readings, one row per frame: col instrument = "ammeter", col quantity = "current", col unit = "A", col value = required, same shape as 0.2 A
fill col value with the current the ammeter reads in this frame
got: 2.75 A
